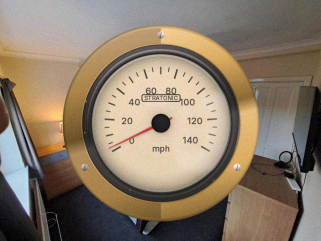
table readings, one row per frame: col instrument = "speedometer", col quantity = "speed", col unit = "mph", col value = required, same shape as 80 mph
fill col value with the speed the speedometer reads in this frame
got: 2.5 mph
